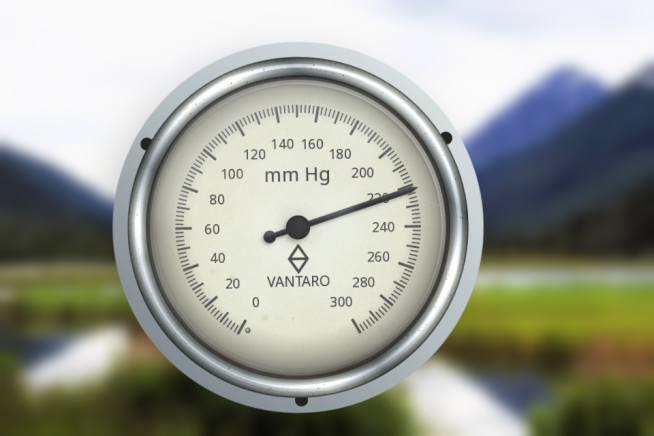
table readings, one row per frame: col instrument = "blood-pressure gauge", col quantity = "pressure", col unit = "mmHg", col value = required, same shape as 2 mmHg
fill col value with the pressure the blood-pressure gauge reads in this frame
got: 222 mmHg
